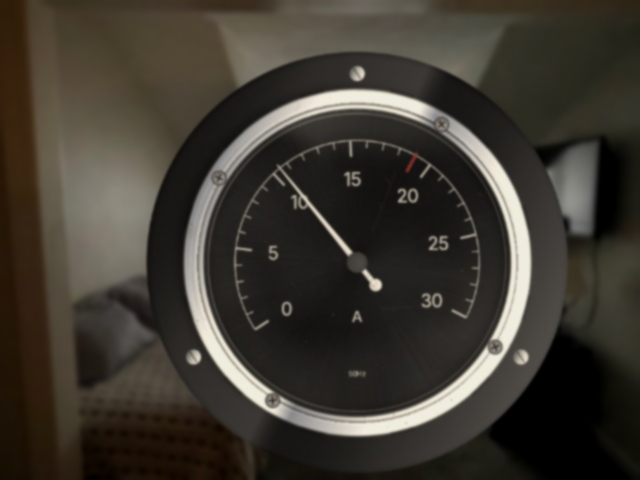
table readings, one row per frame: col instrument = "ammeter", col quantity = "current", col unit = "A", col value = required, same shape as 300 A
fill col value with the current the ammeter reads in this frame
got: 10.5 A
